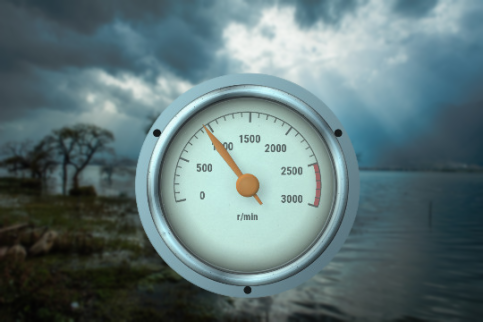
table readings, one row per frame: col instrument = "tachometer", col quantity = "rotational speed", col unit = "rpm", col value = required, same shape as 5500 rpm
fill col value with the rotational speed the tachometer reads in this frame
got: 950 rpm
